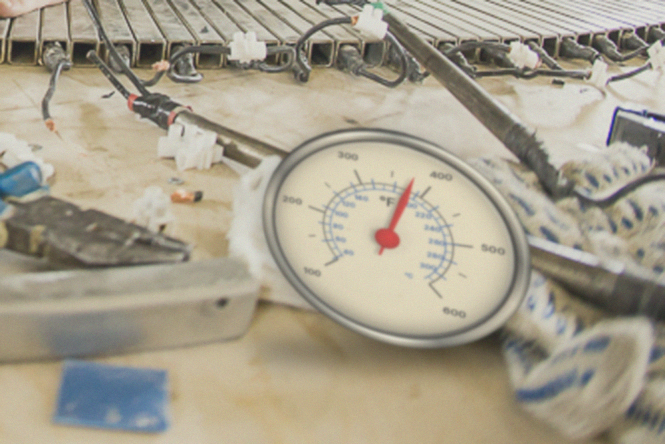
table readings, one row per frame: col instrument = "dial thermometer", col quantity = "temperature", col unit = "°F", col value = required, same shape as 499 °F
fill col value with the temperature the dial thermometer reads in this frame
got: 375 °F
